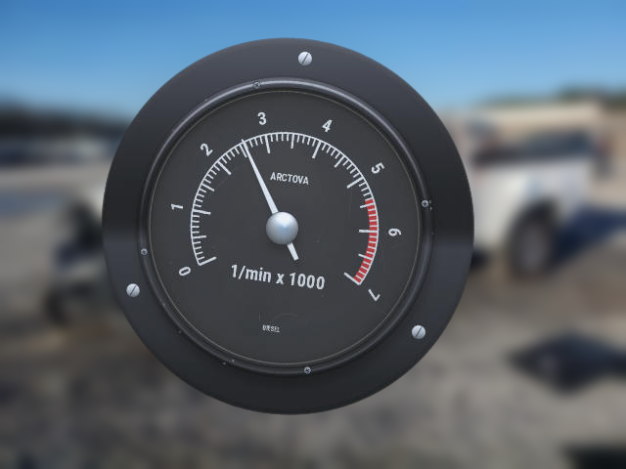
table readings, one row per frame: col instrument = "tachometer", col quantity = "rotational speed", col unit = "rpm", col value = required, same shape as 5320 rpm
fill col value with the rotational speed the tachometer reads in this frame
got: 2600 rpm
